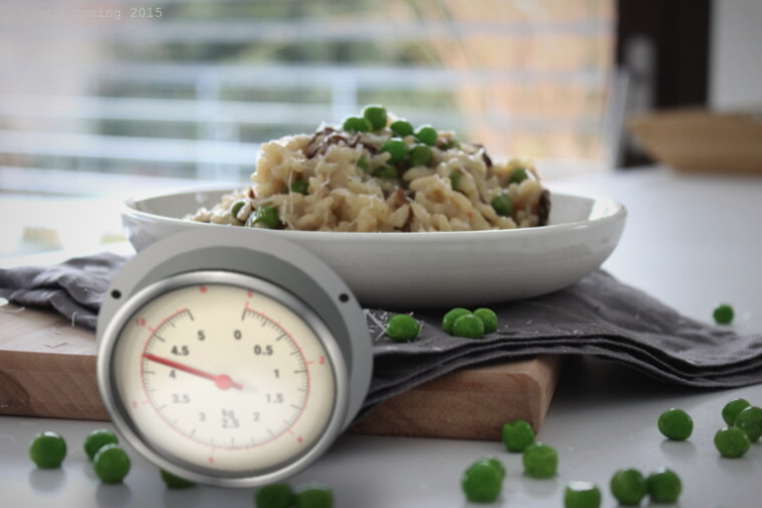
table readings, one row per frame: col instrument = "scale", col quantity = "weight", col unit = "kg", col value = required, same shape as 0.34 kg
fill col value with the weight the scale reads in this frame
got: 4.25 kg
